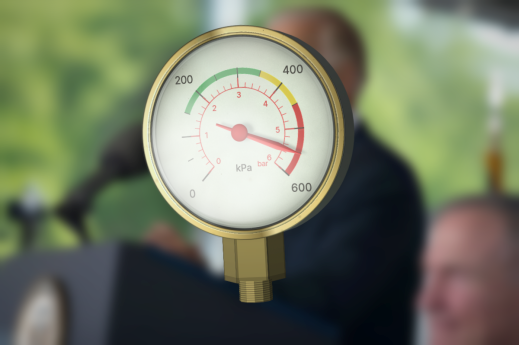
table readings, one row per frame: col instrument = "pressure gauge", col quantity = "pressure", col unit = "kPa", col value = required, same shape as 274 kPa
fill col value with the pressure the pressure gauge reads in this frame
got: 550 kPa
